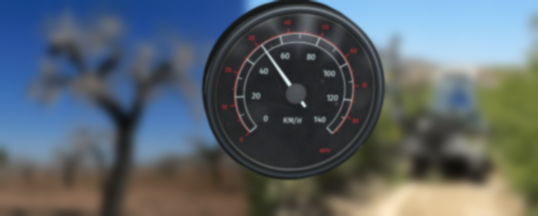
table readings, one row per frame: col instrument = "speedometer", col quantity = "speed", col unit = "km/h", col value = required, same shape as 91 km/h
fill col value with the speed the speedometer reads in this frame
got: 50 km/h
